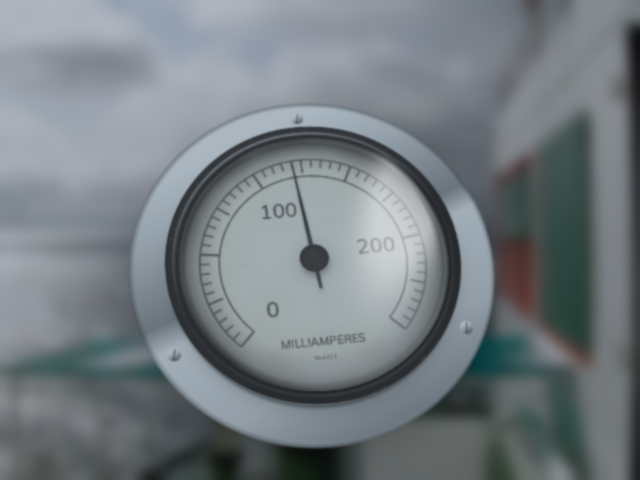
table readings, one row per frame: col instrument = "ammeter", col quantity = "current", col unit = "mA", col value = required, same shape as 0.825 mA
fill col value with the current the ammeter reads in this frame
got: 120 mA
